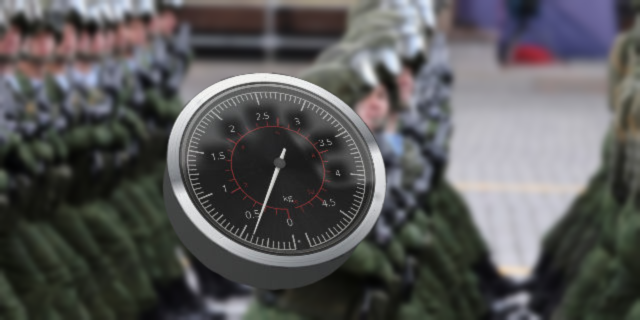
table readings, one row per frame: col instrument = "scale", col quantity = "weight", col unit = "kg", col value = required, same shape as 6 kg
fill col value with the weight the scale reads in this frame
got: 0.4 kg
